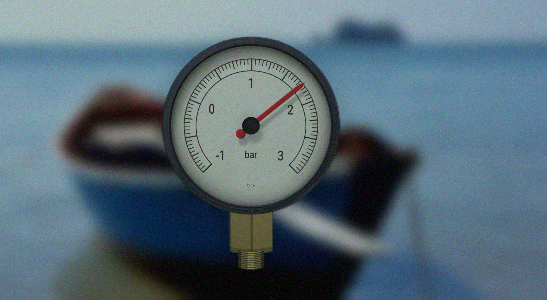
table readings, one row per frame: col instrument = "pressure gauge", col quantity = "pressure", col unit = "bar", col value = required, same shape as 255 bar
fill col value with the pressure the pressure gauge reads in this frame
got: 1.75 bar
